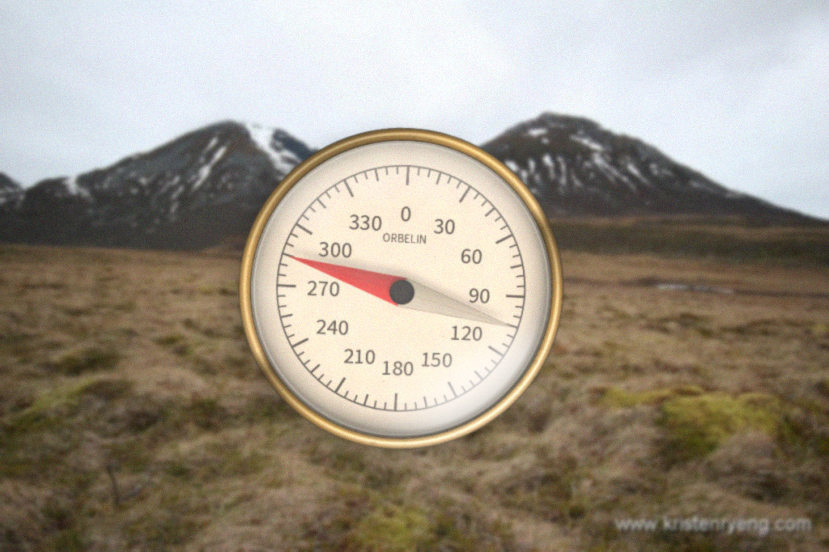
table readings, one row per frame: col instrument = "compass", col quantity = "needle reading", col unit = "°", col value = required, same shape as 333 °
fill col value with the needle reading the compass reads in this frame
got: 285 °
